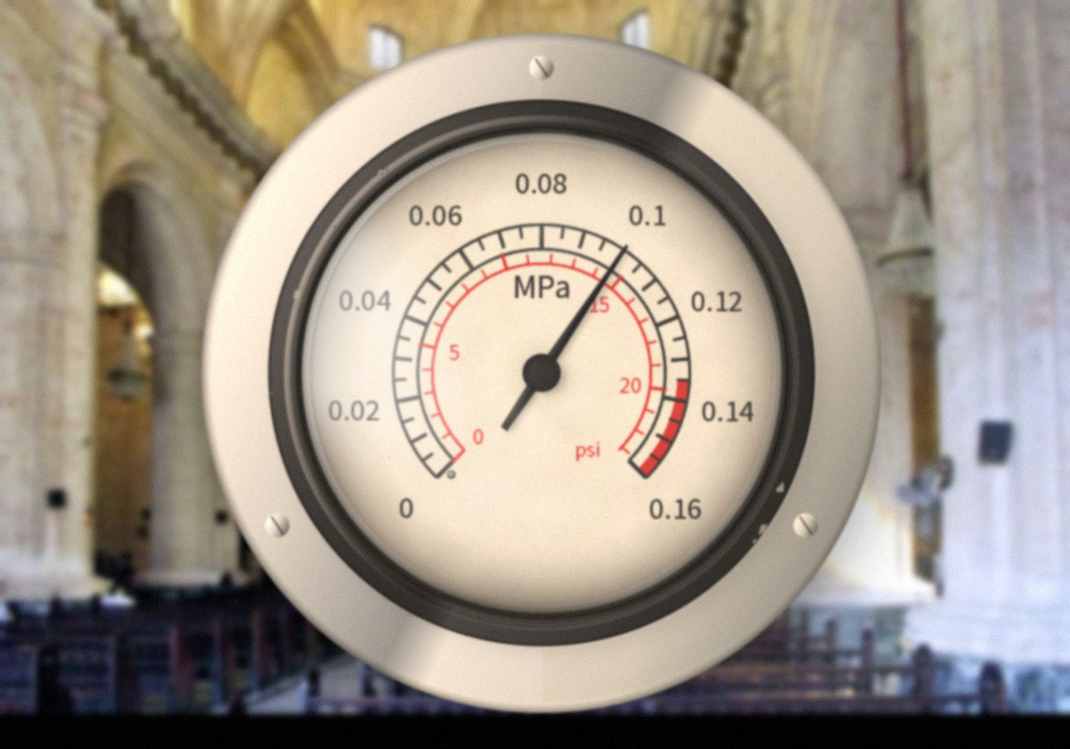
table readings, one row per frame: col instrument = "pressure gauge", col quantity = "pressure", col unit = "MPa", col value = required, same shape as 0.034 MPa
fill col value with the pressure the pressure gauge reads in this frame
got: 0.1 MPa
